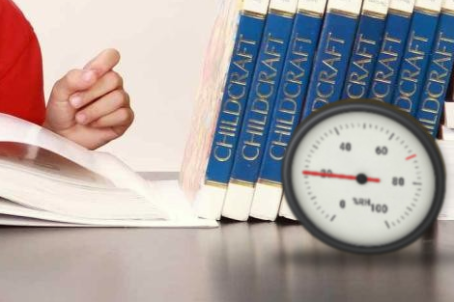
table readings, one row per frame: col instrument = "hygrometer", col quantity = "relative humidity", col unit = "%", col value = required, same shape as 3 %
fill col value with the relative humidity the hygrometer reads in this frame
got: 20 %
